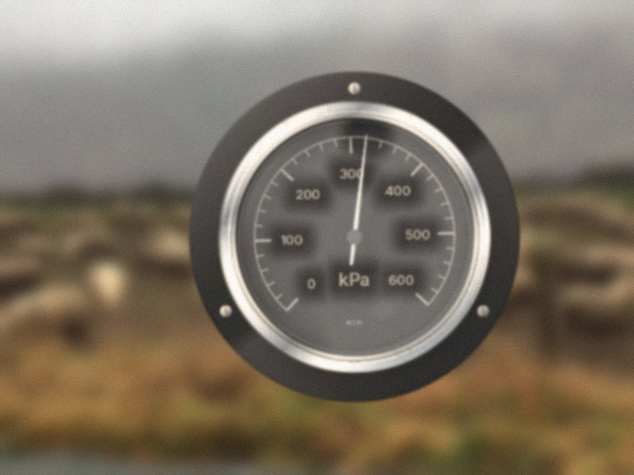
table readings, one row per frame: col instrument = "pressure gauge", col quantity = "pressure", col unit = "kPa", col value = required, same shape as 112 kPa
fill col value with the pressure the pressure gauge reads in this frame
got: 320 kPa
